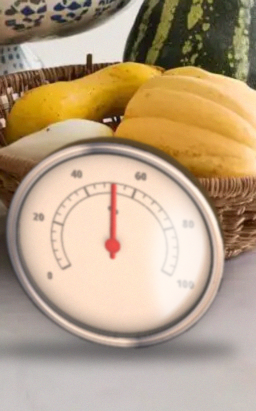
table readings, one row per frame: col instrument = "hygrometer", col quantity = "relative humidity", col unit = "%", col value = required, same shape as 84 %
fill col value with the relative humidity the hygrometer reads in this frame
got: 52 %
